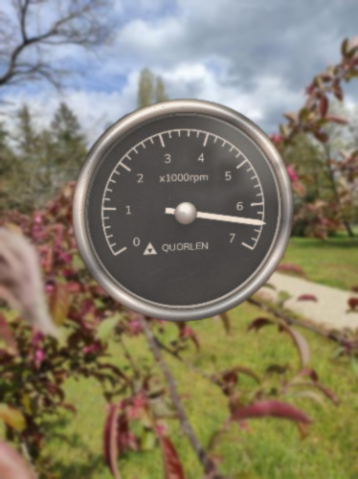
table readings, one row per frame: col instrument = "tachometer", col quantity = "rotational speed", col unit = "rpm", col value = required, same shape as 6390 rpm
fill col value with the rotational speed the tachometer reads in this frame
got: 6400 rpm
